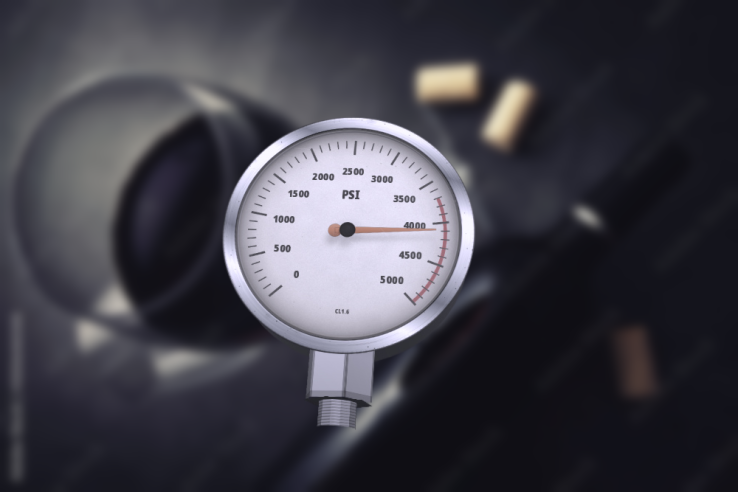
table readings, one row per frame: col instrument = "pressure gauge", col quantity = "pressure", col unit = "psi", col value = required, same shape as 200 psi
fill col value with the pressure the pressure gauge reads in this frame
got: 4100 psi
